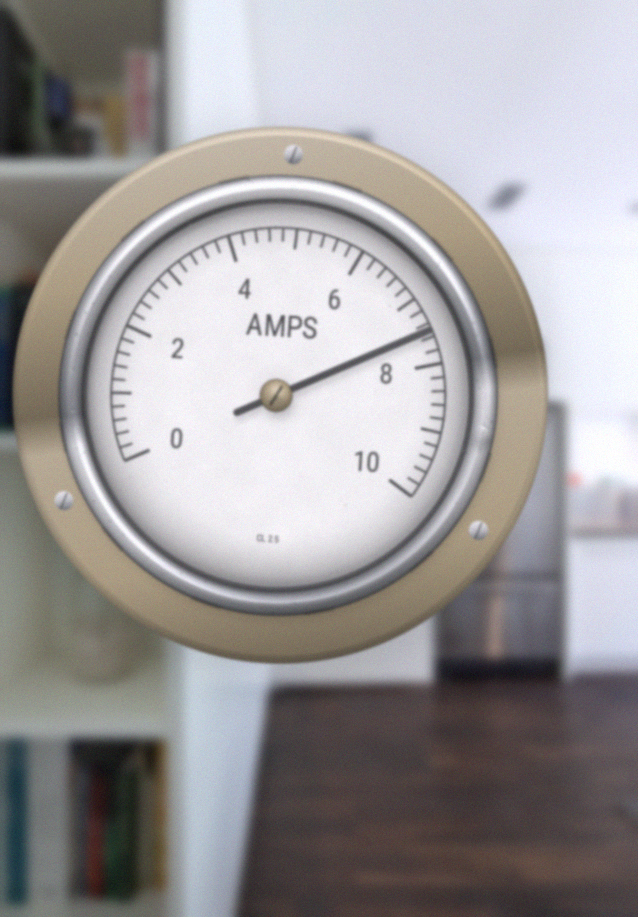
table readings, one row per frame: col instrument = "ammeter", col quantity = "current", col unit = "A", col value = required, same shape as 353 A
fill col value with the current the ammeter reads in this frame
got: 7.5 A
